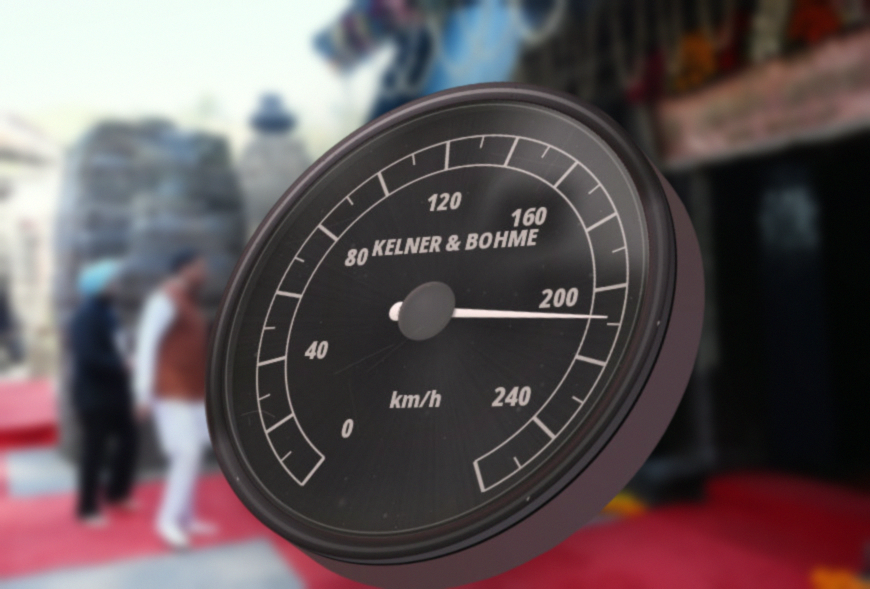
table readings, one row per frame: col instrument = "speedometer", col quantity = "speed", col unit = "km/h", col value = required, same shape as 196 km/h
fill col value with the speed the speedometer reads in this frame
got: 210 km/h
